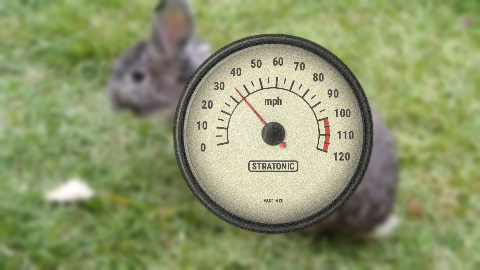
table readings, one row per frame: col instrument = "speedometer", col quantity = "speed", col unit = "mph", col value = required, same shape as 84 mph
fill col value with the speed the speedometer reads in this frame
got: 35 mph
